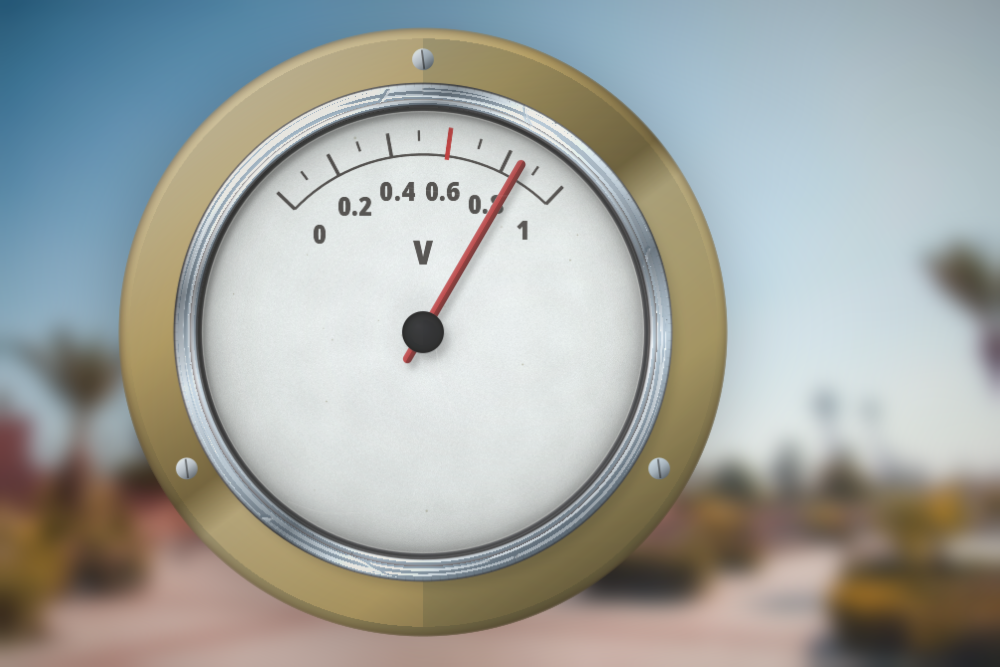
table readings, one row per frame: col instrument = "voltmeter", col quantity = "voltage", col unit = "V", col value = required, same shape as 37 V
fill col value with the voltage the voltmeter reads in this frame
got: 0.85 V
